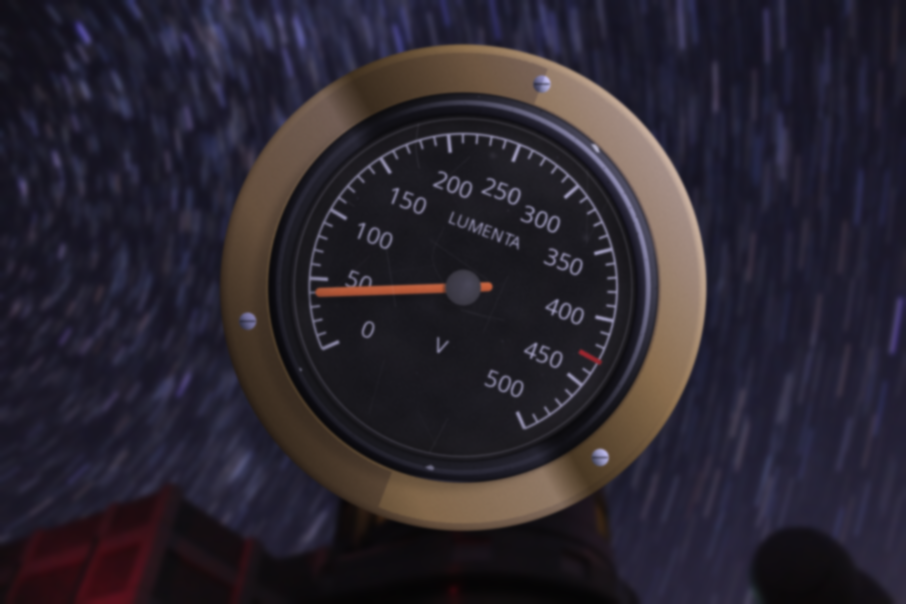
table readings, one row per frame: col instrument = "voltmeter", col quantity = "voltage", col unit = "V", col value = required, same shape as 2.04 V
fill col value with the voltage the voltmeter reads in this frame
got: 40 V
